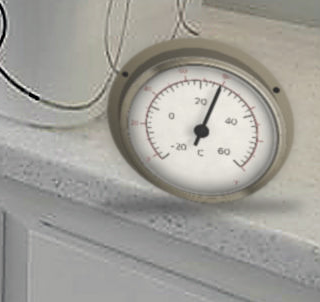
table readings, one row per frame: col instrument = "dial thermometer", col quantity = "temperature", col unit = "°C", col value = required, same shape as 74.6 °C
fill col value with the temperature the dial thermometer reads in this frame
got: 26 °C
